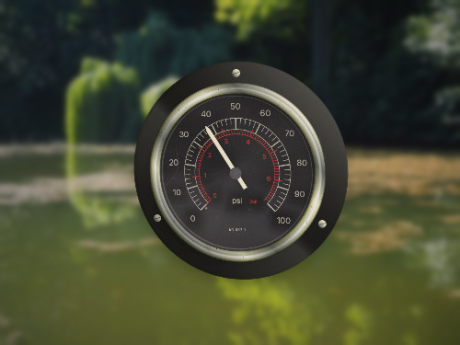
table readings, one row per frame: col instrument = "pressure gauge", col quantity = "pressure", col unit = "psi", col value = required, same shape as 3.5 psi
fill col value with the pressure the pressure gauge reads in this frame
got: 38 psi
